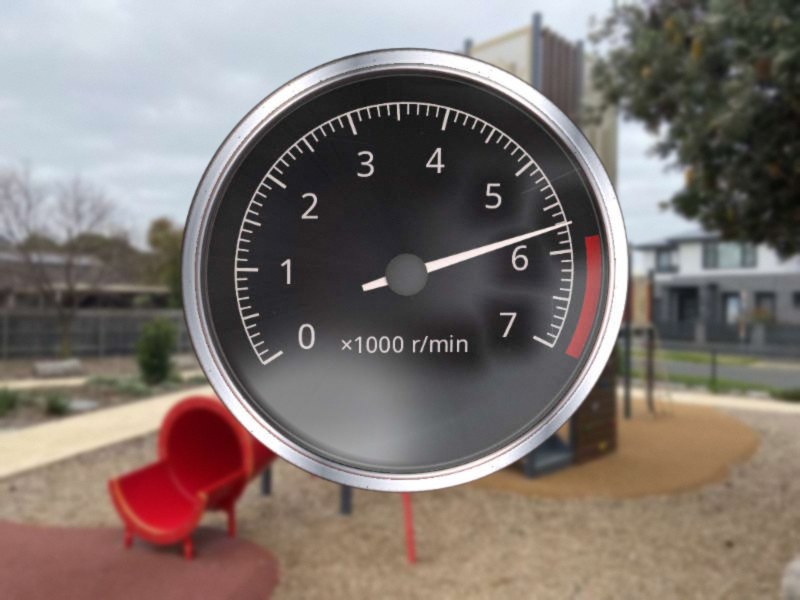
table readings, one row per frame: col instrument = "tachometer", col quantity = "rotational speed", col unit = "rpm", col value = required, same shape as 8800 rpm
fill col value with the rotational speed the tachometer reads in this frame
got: 5700 rpm
